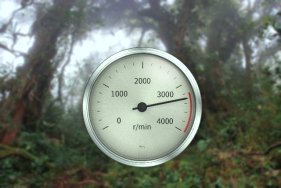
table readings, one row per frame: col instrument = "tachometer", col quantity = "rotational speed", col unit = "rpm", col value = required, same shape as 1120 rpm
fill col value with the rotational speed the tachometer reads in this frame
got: 3300 rpm
